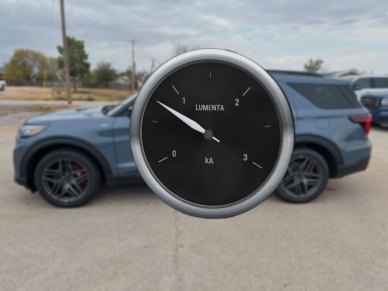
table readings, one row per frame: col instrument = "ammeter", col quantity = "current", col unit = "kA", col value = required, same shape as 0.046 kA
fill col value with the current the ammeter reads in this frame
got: 0.75 kA
